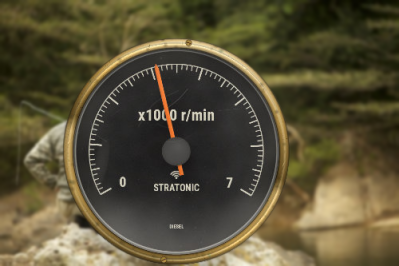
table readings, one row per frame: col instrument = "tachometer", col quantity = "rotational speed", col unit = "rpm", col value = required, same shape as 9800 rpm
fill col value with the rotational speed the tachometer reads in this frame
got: 3100 rpm
